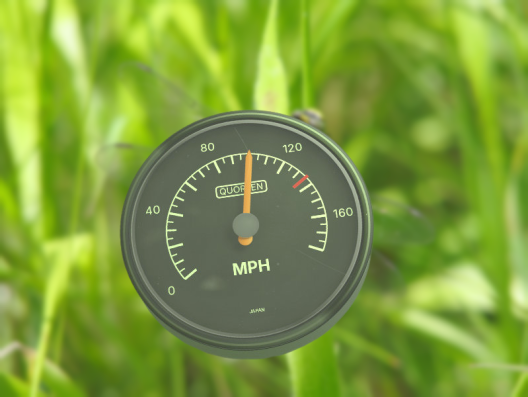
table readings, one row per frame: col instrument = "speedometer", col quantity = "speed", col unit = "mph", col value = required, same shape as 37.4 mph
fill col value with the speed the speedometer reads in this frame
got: 100 mph
